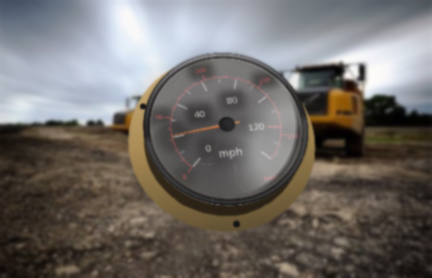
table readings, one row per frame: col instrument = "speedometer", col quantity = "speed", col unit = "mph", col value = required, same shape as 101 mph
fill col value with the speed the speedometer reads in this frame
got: 20 mph
